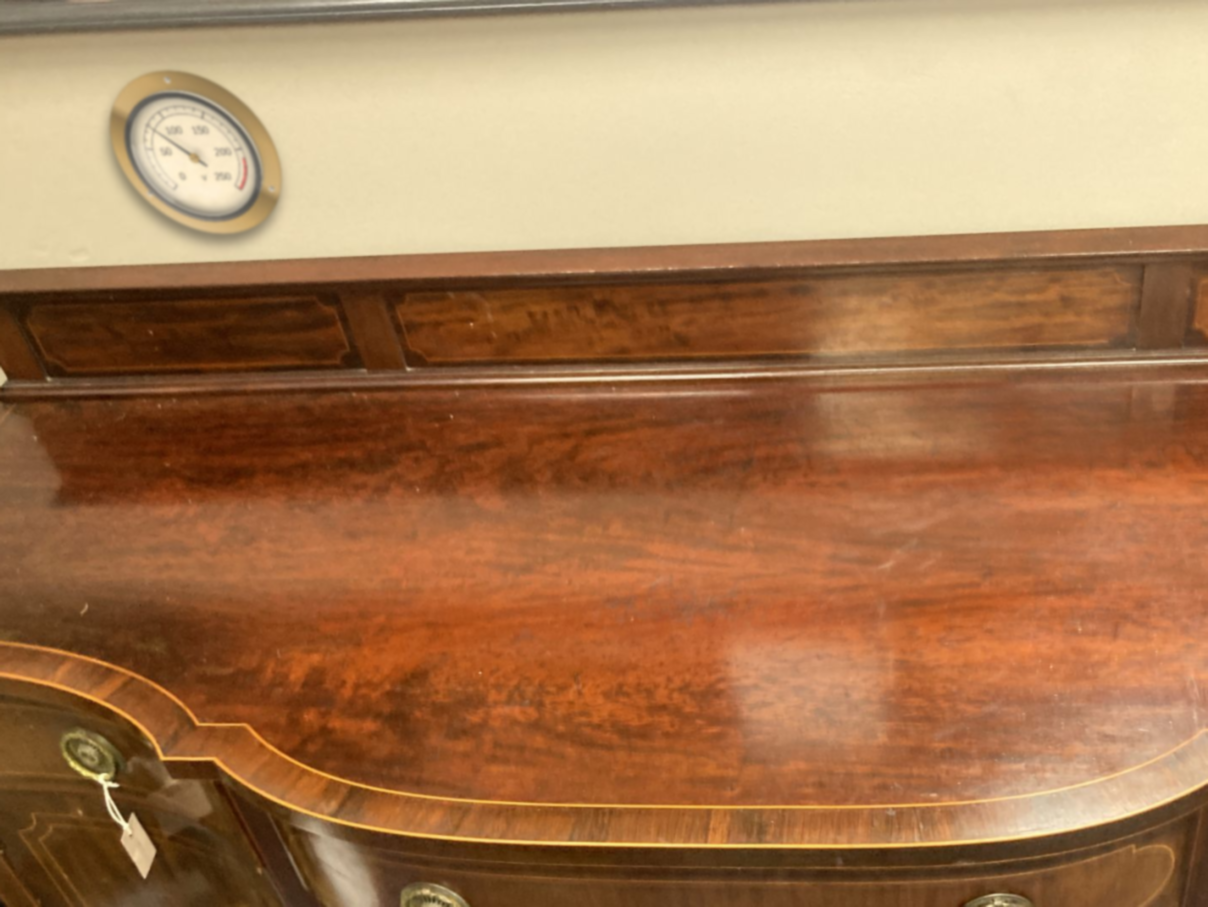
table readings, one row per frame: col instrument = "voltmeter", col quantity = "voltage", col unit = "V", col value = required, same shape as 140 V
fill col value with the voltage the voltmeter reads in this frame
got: 80 V
